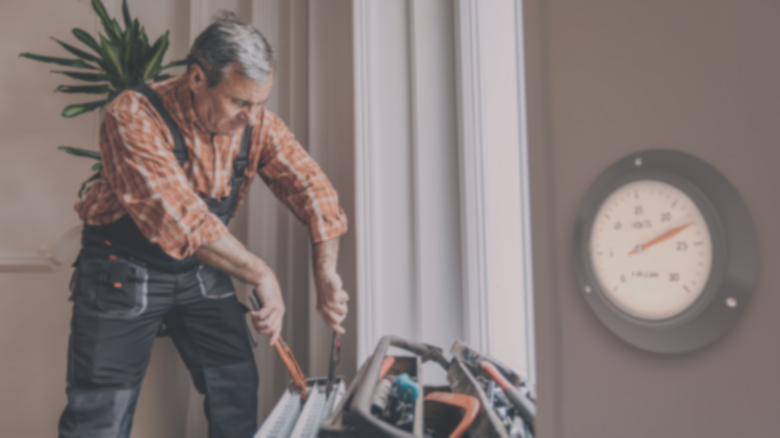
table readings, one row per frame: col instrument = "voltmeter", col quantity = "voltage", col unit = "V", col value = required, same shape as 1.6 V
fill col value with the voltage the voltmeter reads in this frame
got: 23 V
